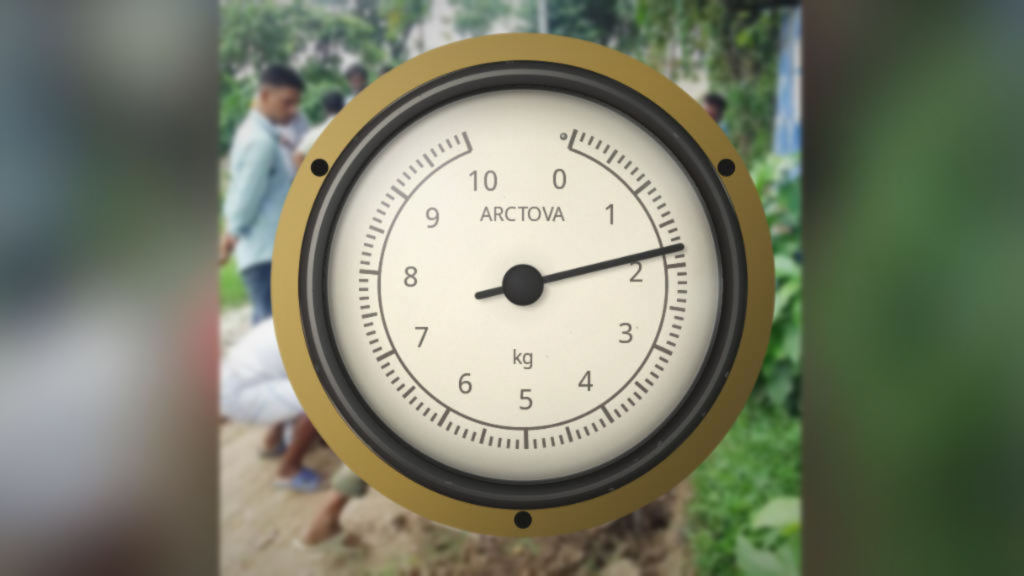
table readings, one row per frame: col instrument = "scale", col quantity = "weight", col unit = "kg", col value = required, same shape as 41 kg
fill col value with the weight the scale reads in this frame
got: 1.8 kg
